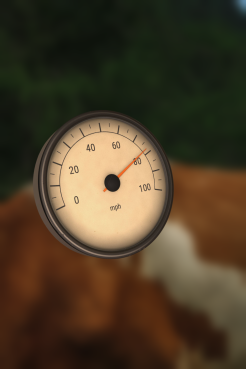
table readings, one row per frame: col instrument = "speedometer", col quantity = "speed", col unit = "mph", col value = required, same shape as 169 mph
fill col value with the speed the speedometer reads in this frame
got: 77.5 mph
